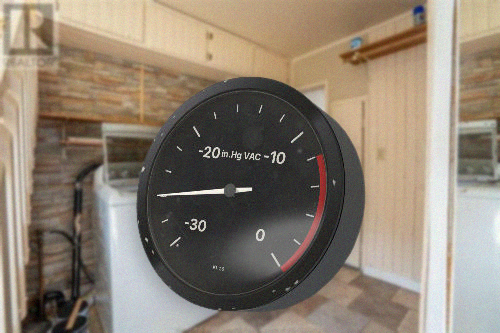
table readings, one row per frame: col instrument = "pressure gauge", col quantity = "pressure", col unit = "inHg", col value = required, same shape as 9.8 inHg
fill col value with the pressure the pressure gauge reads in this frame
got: -26 inHg
